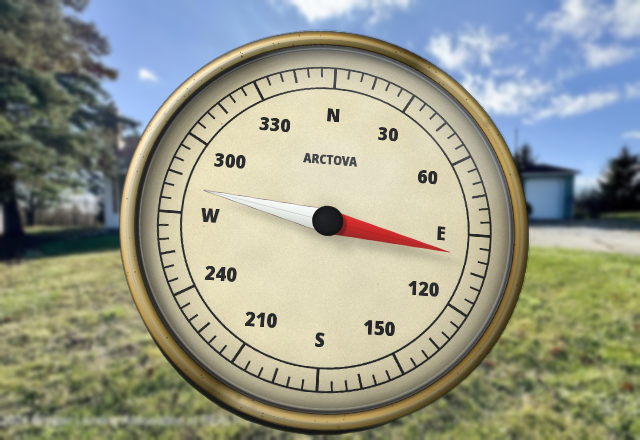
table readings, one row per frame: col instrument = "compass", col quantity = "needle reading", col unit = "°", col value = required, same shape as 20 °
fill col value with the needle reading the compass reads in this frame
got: 100 °
